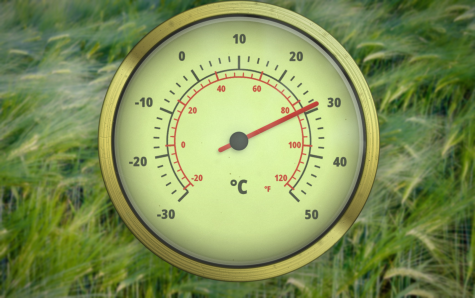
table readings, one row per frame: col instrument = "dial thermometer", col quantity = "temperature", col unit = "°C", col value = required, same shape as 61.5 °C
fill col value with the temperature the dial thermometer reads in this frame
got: 29 °C
